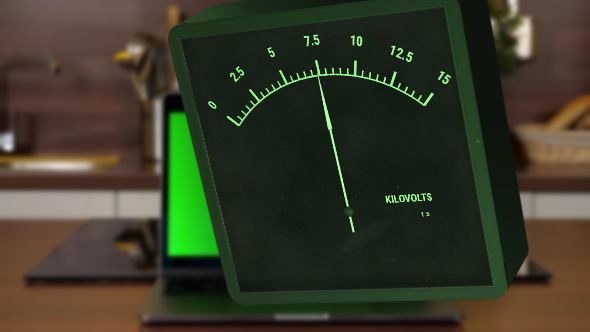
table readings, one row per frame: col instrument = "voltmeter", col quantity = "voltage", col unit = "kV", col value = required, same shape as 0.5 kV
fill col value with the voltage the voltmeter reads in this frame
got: 7.5 kV
